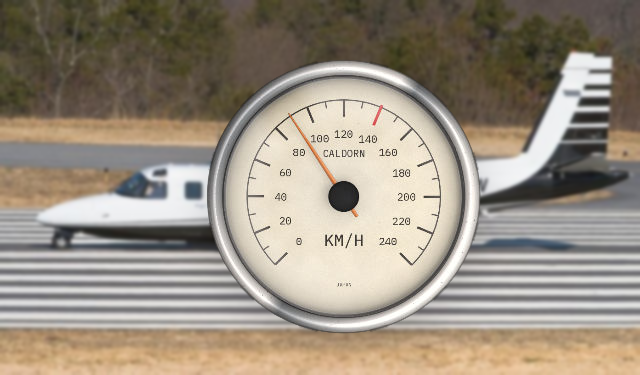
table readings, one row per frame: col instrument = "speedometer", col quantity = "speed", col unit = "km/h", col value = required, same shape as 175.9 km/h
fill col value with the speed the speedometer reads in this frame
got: 90 km/h
